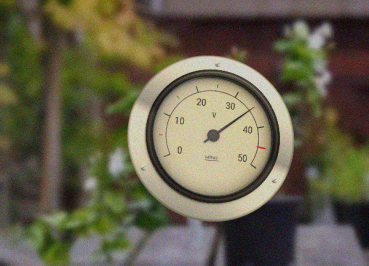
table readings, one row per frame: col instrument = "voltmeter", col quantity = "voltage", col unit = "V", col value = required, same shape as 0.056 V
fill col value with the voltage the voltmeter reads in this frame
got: 35 V
